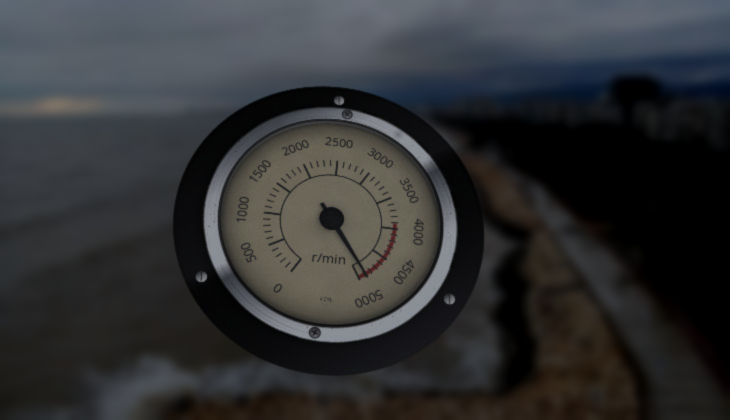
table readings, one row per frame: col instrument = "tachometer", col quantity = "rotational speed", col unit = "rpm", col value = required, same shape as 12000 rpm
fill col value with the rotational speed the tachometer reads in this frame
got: 4900 rpm
